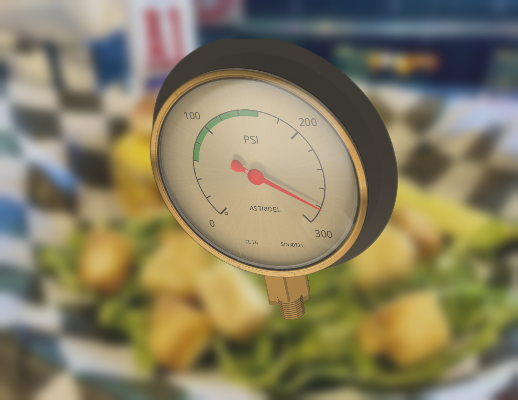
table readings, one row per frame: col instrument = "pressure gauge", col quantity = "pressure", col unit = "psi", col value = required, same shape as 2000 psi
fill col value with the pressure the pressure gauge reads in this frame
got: 280 psi
